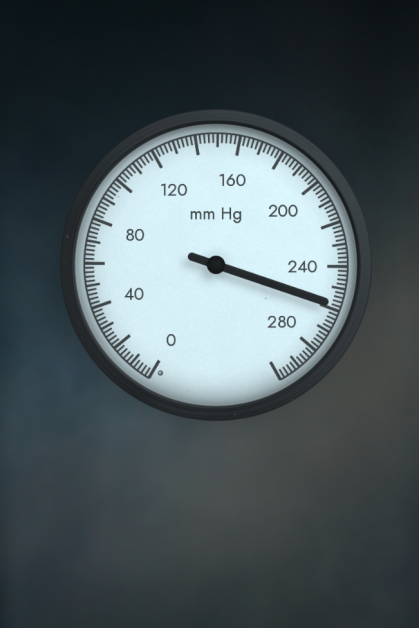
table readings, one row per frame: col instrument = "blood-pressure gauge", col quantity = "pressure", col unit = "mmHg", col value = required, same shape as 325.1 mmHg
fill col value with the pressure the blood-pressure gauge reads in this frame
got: 258 mmHg
